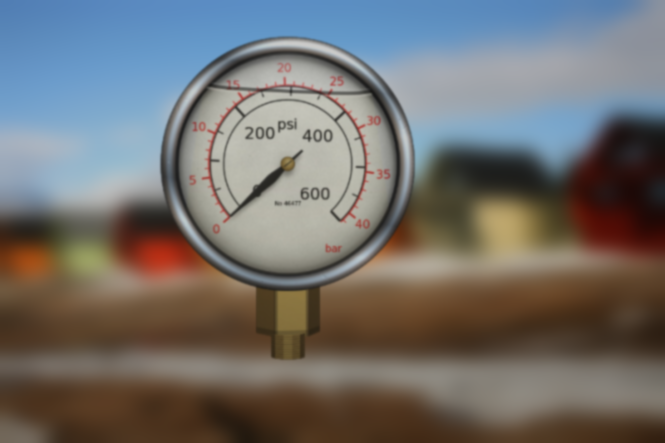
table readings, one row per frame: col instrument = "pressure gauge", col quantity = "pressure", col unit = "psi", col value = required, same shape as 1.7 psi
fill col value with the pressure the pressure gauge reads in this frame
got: 0 psi
